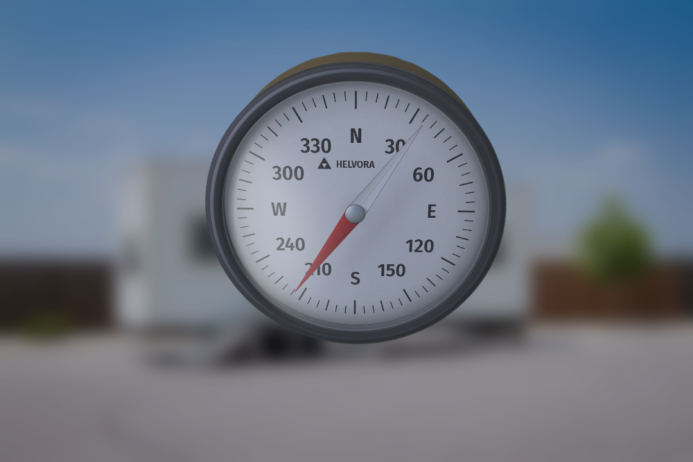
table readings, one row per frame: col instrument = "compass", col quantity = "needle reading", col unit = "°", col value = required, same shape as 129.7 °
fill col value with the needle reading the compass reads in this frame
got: 215 °
